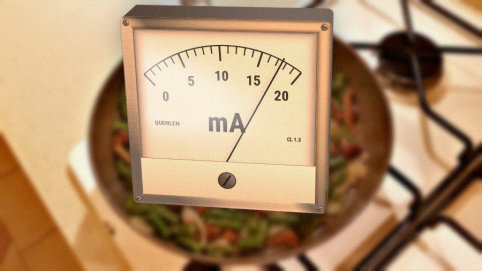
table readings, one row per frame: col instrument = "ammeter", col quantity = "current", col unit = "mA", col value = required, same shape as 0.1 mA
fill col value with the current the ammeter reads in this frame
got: 17.5 mA
